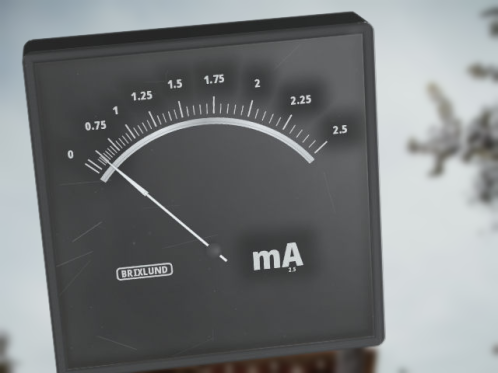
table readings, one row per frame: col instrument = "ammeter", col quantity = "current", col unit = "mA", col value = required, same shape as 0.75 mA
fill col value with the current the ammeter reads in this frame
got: 0.5 mA
